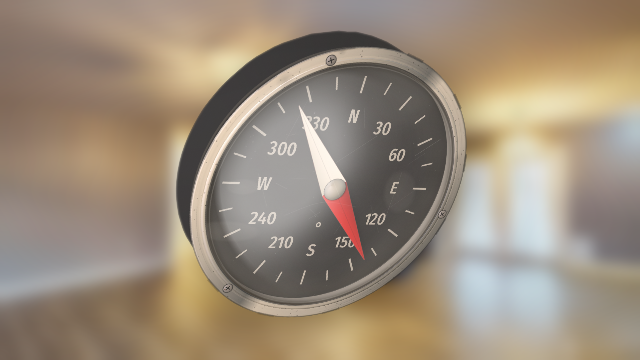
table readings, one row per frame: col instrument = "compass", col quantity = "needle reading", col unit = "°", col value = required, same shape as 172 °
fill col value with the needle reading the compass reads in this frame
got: 142.5 °
